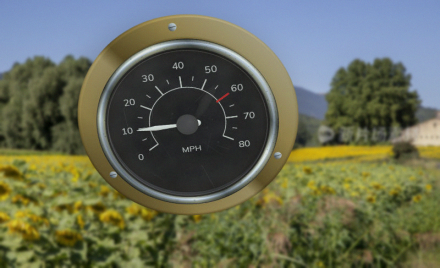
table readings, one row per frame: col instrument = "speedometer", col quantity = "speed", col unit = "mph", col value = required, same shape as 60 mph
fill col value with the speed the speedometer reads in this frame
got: 10 mph
